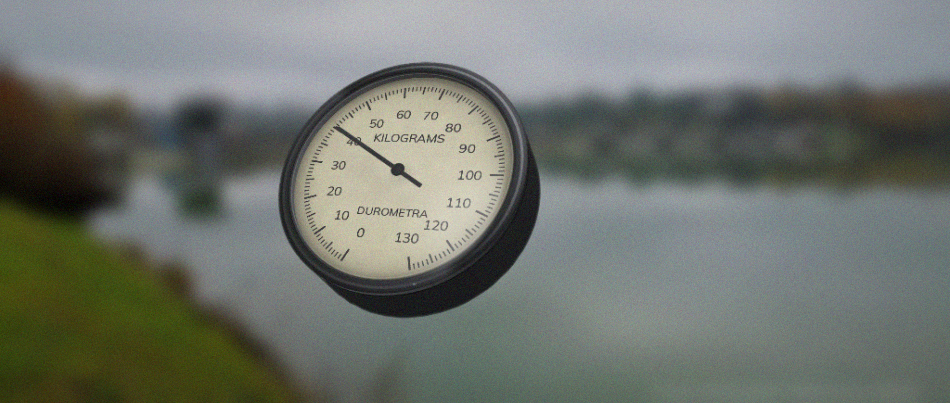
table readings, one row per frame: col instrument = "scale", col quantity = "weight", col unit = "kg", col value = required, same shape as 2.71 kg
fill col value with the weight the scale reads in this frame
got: 40 kg
